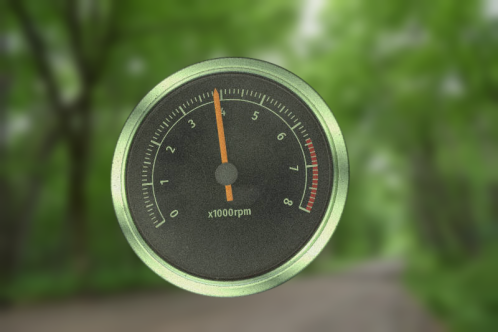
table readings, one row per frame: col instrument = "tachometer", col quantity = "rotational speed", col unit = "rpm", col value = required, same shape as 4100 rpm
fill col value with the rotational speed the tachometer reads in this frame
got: 3900 rpm
